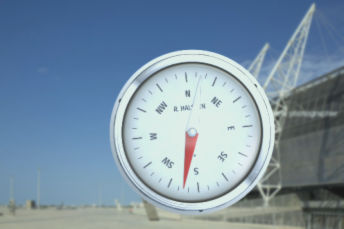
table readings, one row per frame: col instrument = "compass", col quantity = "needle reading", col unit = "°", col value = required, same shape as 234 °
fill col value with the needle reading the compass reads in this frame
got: 195 °
